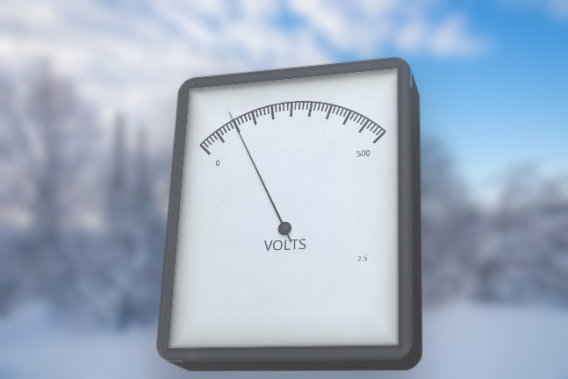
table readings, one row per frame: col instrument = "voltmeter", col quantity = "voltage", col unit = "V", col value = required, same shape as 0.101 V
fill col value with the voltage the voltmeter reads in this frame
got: 100 V
